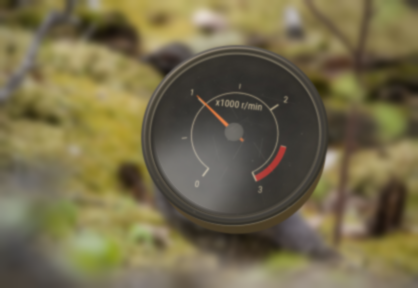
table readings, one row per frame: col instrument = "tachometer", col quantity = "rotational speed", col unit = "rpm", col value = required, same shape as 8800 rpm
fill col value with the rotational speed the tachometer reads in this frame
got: 1000 rpm
